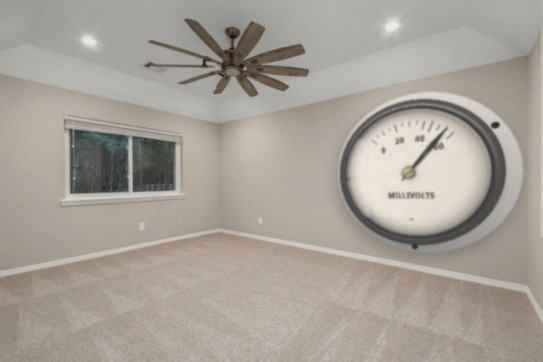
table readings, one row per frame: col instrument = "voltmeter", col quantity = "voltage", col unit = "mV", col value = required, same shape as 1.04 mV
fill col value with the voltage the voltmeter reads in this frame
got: 55 mV
